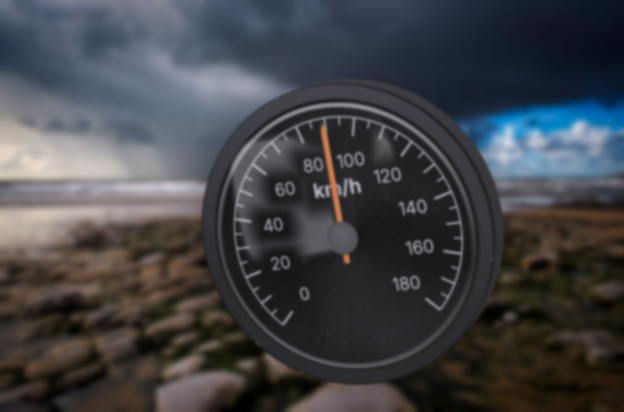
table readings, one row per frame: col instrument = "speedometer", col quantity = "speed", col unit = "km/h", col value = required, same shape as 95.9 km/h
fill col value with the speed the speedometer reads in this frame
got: 90 km/h
